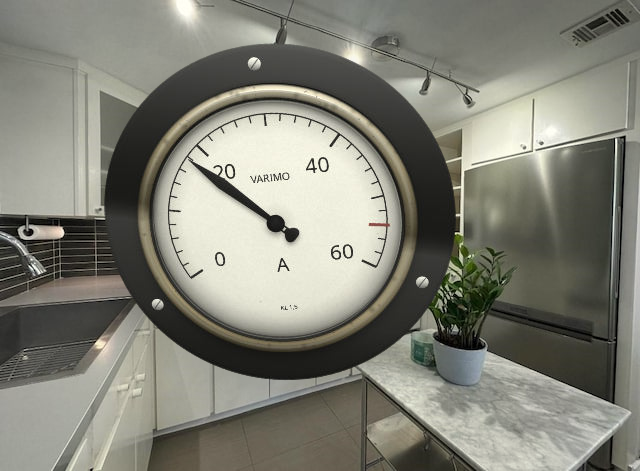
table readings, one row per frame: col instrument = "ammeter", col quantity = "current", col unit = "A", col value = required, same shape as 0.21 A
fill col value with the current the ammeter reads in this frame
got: 18 A
